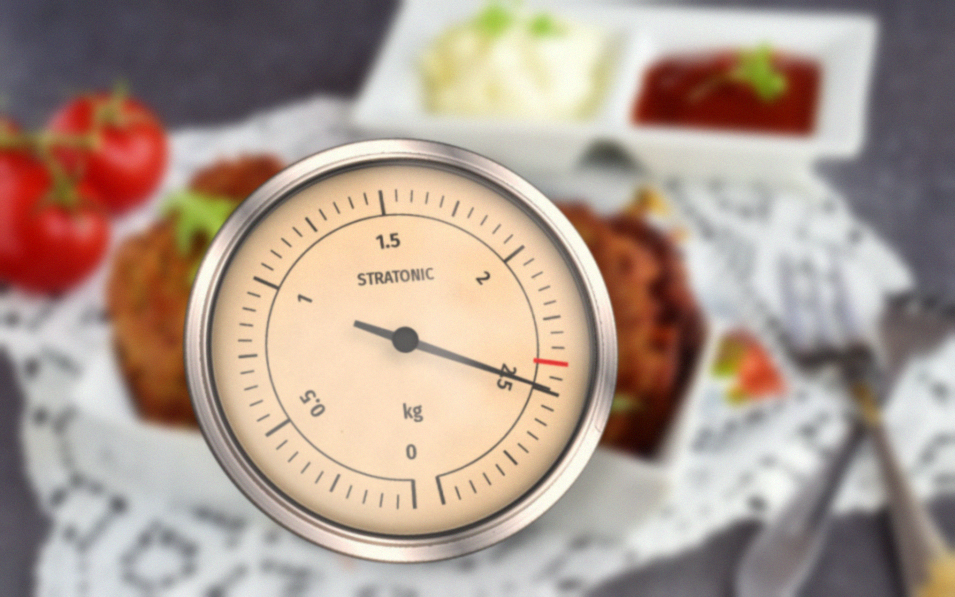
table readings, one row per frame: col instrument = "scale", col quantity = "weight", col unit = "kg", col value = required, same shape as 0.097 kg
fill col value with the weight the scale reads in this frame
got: 2.5 kg
